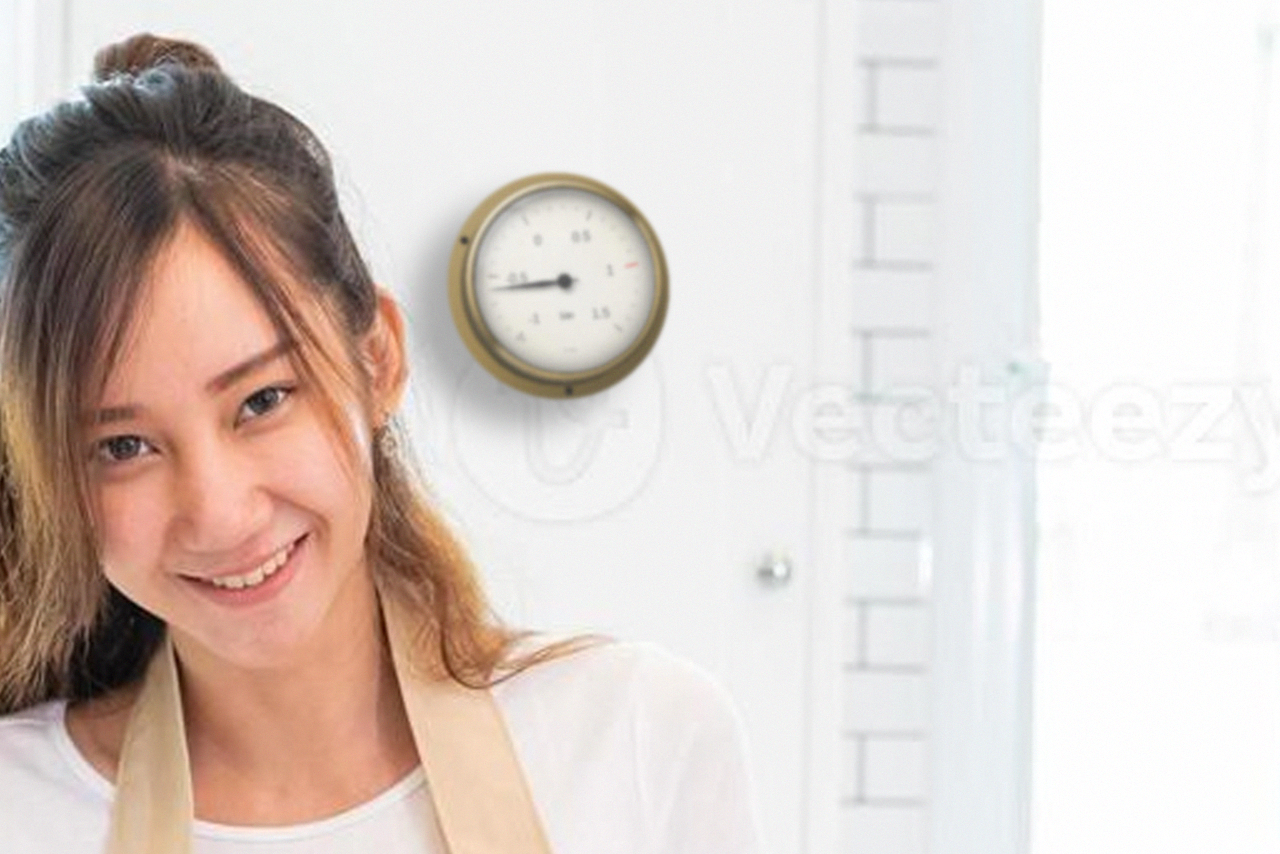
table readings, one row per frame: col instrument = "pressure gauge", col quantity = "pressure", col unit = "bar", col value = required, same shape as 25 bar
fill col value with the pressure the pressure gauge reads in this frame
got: -0.6 bar
